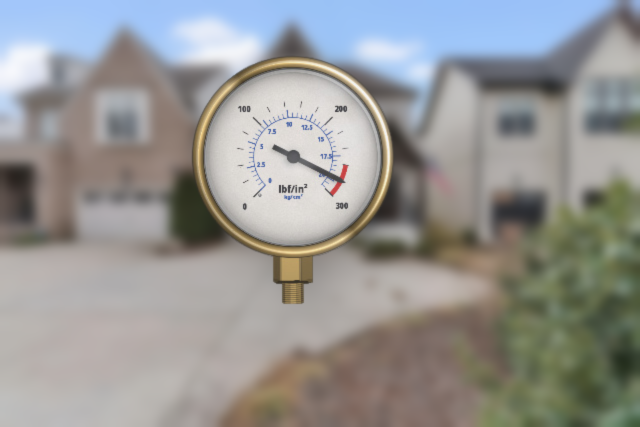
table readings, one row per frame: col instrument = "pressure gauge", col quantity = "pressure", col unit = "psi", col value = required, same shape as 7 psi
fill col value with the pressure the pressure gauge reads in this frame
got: 280 psi
